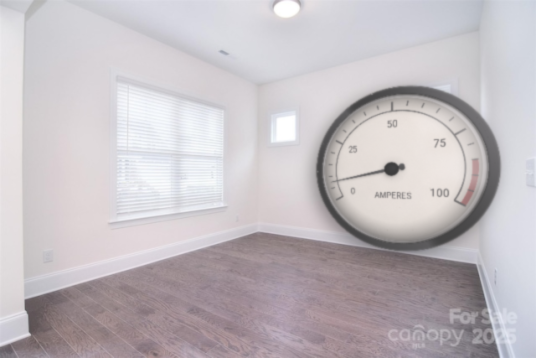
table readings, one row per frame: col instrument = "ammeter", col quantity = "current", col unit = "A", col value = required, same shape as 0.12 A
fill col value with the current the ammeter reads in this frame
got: 7.5 A
